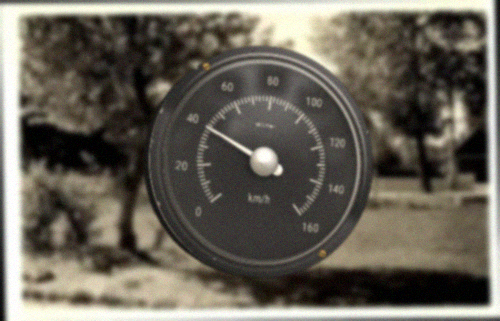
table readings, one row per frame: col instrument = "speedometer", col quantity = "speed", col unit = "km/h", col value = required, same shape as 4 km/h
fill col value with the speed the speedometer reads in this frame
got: 40 km/h
